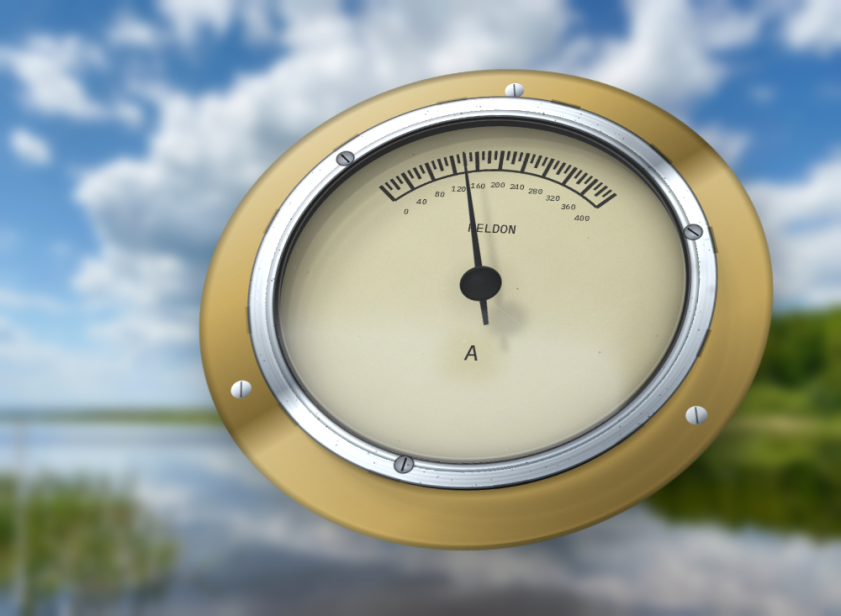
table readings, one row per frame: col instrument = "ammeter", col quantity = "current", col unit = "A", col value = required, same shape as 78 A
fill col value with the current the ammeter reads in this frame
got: 140 A
